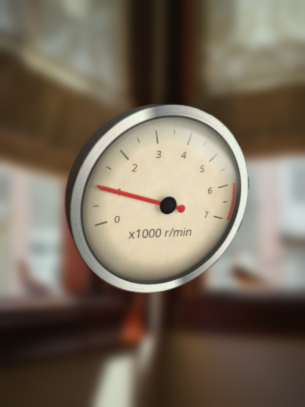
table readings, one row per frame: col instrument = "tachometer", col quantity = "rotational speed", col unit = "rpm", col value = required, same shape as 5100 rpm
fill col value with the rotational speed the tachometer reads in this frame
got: 1000 rpm
